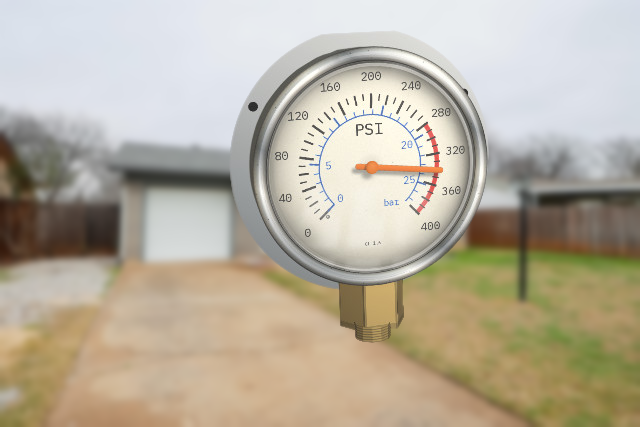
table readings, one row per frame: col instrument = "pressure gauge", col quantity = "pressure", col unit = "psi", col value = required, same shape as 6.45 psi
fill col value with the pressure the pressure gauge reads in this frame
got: 340 psi
